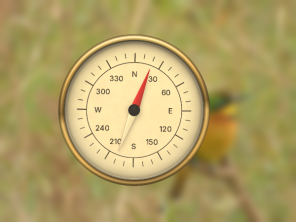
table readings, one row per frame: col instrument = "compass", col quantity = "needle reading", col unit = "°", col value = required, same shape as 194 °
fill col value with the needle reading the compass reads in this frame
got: 20 °
